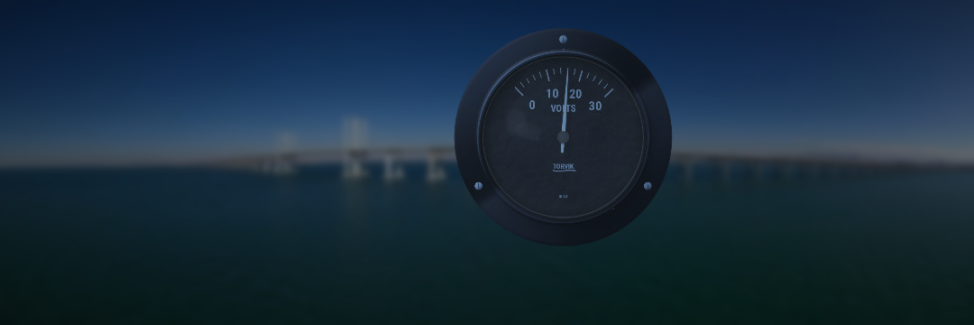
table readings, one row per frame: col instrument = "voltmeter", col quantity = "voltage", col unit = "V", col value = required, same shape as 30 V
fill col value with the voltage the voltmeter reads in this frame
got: 16 V
